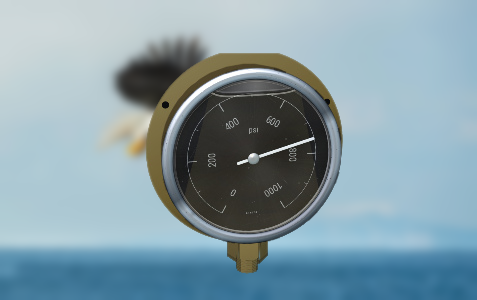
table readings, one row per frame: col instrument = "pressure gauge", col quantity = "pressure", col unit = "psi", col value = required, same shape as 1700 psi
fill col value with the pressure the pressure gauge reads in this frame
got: 750 psi
